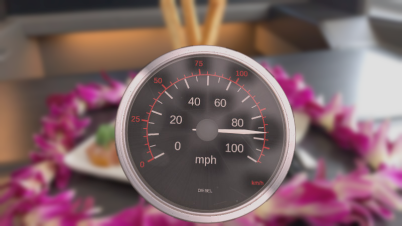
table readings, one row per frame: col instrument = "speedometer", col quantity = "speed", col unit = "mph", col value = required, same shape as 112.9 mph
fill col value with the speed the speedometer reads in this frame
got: 87.5 mph
